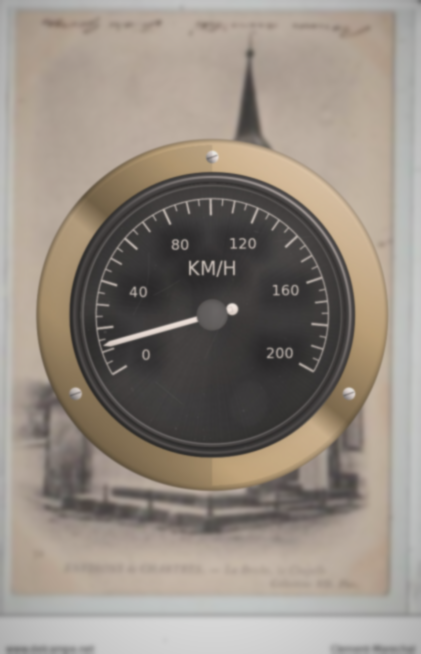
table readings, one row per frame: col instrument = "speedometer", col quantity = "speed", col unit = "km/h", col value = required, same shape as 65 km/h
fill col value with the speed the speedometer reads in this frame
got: 12.5 km/h
